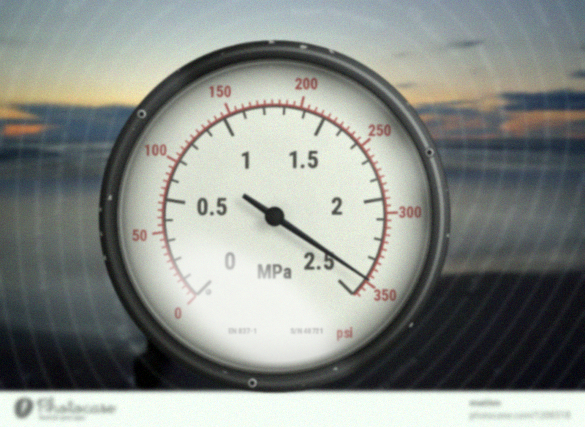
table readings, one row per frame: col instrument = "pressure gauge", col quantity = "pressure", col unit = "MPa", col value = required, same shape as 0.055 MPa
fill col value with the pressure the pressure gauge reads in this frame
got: 2.4 MPa
